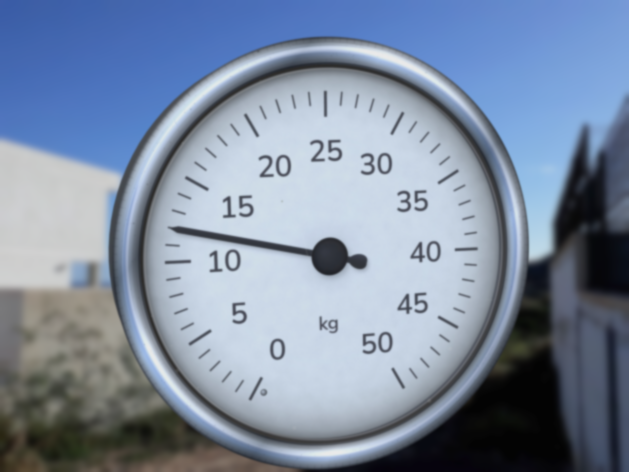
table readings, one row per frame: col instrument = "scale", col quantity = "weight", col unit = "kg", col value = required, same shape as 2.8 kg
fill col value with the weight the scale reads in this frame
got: 12 kg
